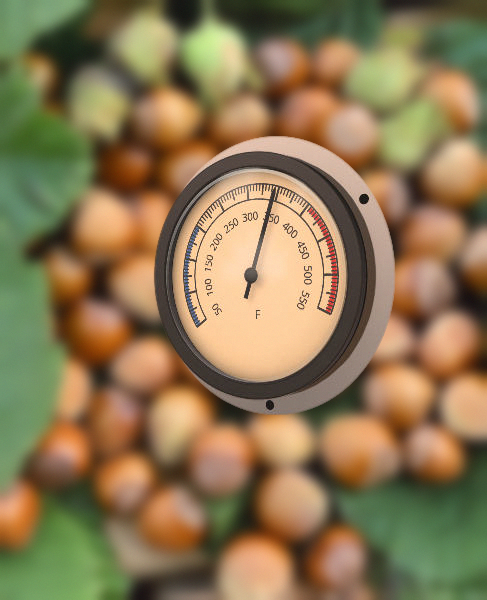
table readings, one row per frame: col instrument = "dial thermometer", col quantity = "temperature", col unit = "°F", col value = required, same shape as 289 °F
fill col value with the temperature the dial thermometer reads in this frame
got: 350 °F
